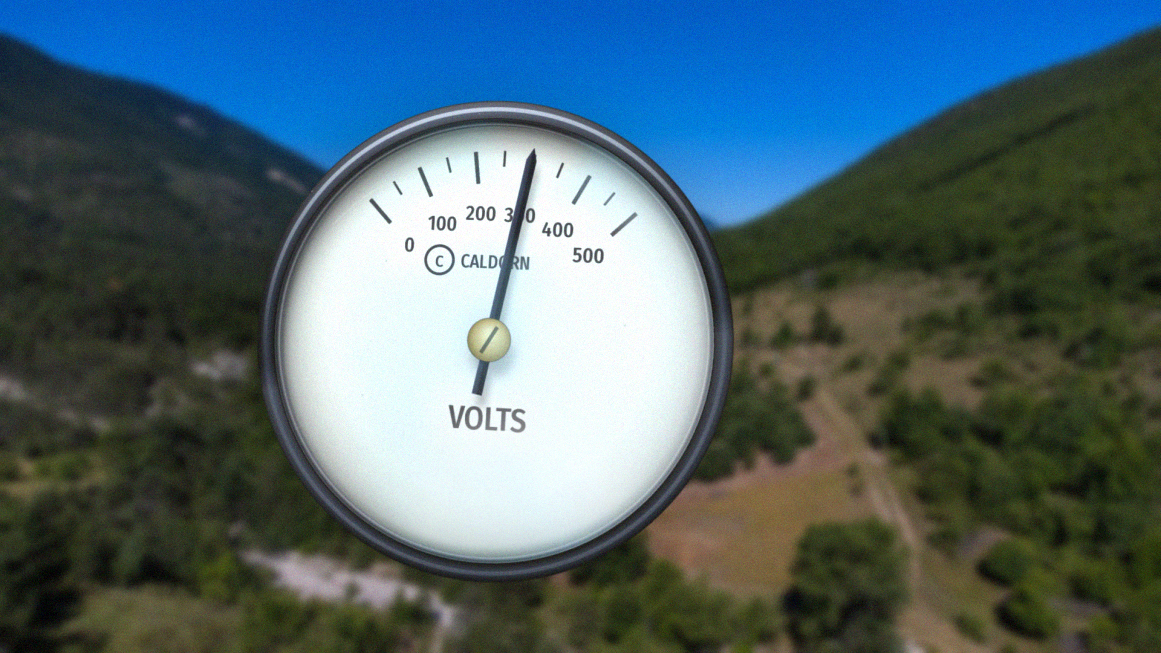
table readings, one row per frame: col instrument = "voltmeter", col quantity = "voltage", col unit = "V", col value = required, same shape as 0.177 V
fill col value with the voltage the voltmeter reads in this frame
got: 300 V
